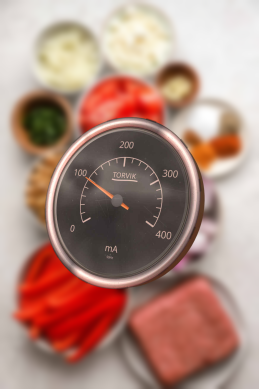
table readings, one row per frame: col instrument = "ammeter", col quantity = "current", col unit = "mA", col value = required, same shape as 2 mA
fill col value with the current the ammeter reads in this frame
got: 100 mA
